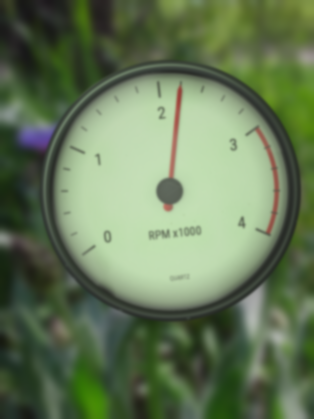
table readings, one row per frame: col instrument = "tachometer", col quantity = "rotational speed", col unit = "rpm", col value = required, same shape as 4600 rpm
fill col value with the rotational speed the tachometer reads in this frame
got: 2200 rpm
